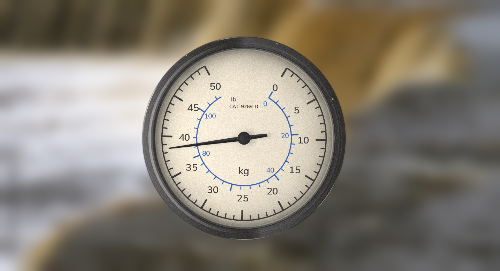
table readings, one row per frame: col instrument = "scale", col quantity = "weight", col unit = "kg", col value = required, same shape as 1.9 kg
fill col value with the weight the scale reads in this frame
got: 38.5 kg
